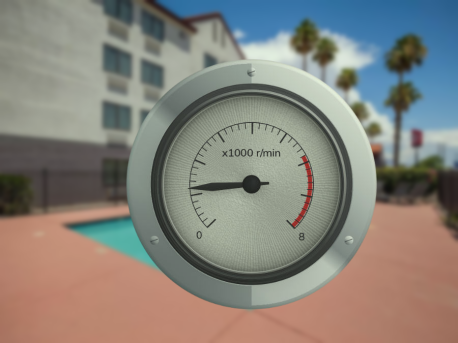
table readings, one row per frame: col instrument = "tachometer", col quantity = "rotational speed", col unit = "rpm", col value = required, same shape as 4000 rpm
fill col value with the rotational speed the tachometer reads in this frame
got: 1200 rpm
